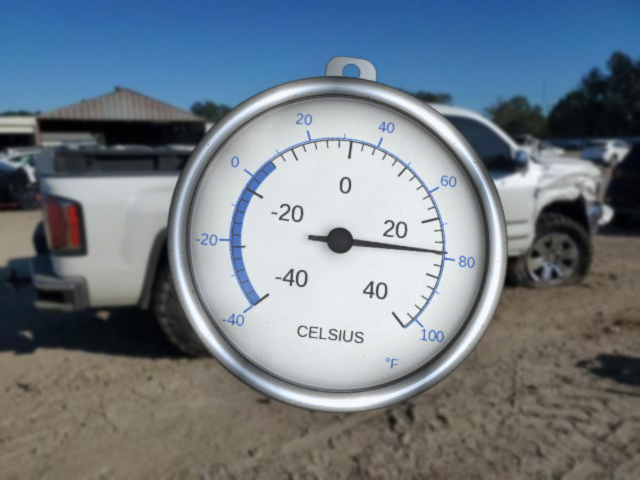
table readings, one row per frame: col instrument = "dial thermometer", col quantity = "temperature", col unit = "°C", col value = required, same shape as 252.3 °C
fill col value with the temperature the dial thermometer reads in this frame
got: 26 °C
